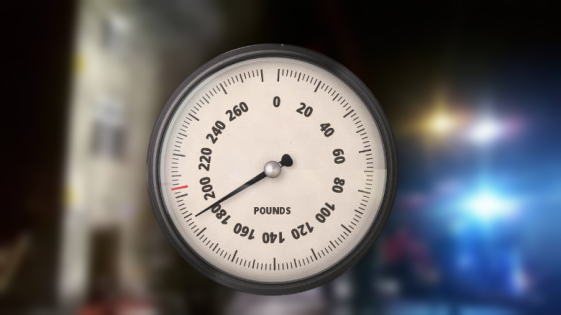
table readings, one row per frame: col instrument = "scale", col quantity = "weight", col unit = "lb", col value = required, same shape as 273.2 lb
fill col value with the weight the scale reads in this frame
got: 188 lb
